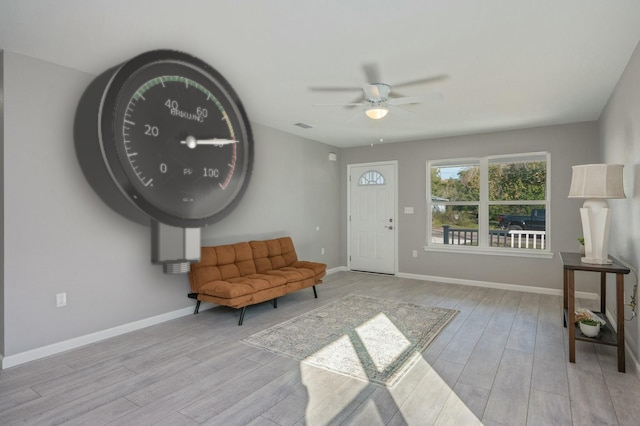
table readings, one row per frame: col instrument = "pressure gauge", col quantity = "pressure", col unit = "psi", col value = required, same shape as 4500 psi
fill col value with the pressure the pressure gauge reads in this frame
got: 80 psi
